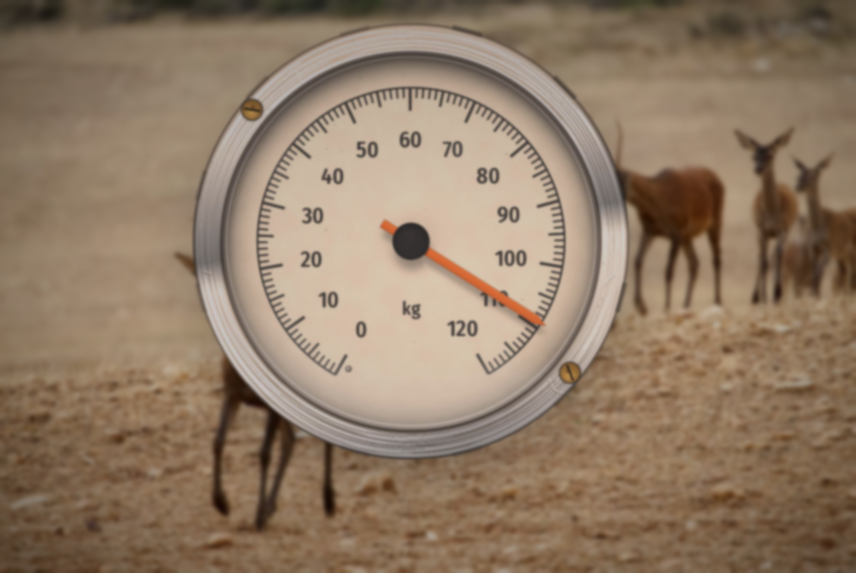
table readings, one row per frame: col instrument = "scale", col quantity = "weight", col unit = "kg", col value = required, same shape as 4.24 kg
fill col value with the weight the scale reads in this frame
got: 109 kg
